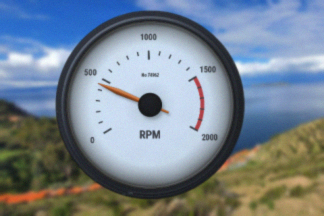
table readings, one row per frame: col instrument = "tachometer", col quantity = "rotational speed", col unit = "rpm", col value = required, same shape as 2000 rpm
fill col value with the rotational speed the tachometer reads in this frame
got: 450 rpm
